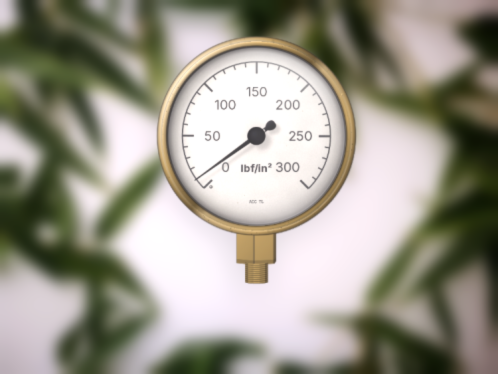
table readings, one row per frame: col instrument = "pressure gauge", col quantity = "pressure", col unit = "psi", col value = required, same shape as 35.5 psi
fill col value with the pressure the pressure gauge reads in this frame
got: 10 psi
